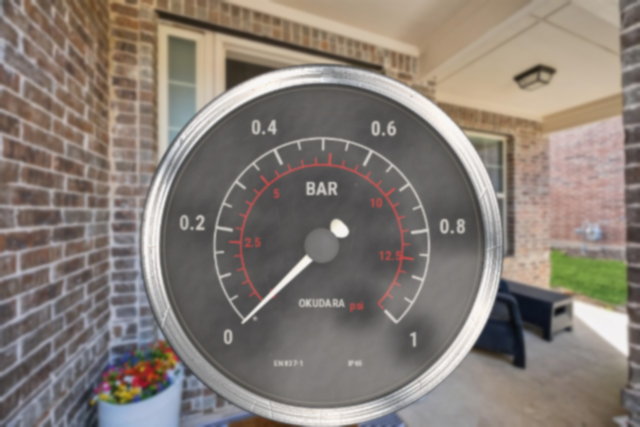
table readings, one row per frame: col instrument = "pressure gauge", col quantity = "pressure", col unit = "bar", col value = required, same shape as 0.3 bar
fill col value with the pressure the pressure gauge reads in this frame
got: 0 bar
